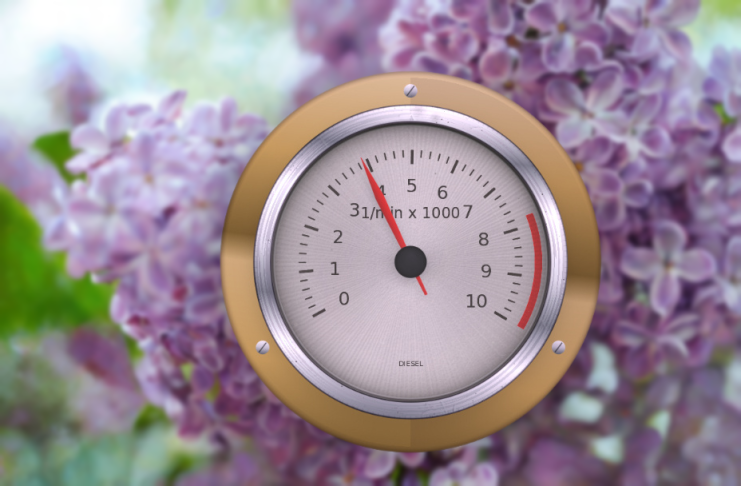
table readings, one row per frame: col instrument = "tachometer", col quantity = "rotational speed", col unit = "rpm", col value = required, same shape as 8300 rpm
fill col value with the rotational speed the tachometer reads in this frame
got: 3900 rpm
